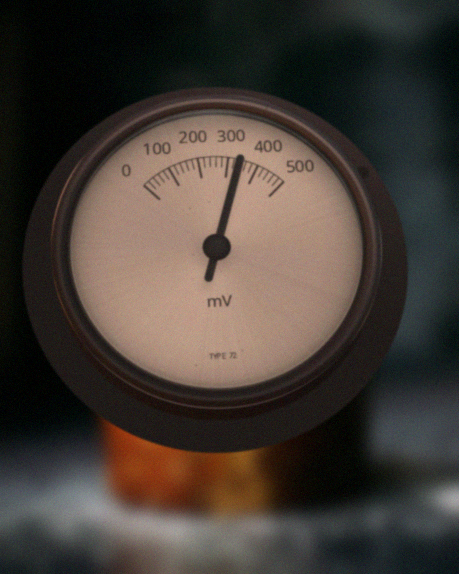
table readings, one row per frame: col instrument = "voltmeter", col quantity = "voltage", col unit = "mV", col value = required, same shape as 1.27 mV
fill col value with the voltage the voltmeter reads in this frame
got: 340 mV
